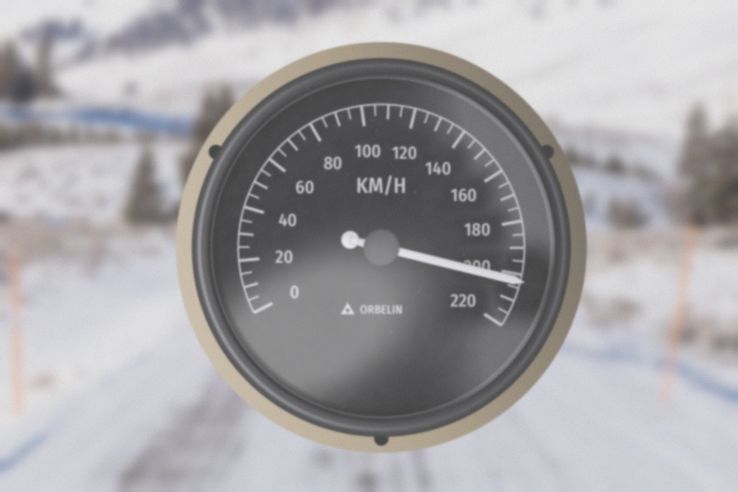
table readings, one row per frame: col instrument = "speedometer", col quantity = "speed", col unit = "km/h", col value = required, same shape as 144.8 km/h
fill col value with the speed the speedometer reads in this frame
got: 202.5 km/h
